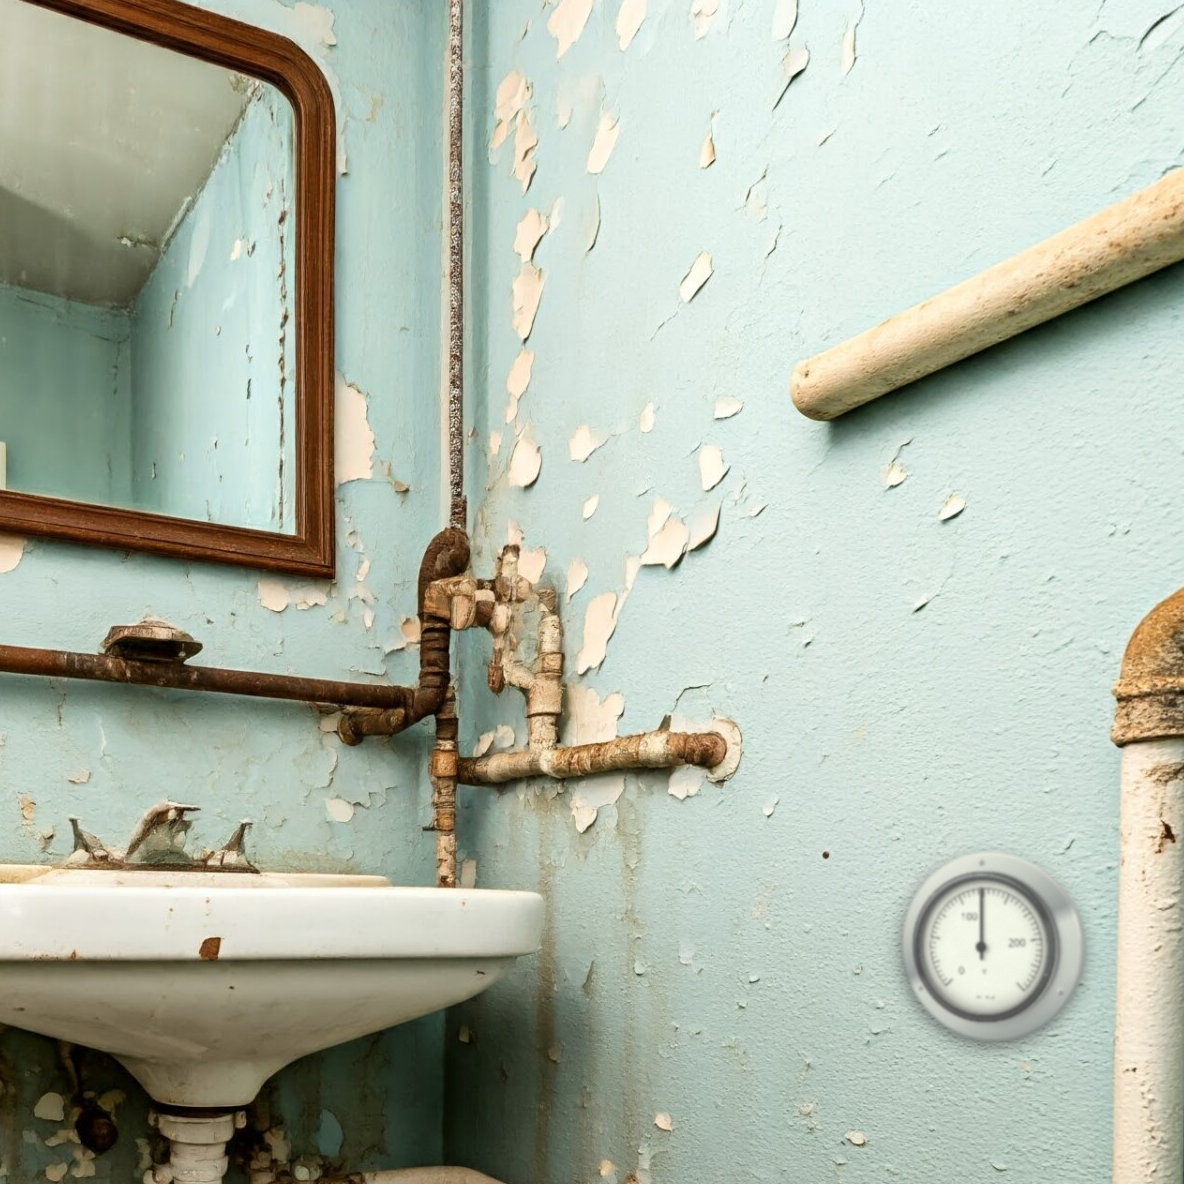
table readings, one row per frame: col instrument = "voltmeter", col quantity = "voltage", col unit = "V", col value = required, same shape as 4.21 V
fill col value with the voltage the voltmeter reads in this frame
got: 125 V
